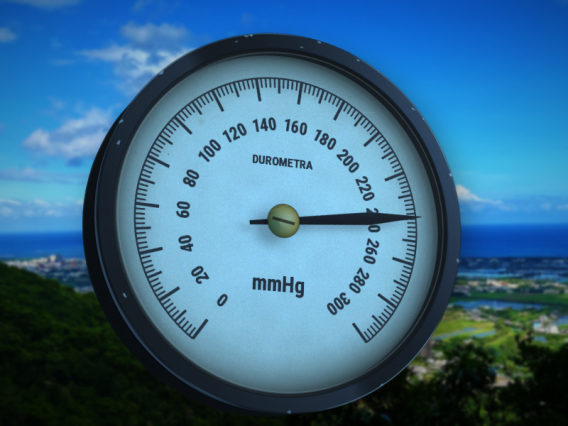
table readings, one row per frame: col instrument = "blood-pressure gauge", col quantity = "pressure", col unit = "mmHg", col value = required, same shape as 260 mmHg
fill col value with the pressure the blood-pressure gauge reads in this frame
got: 240 mmHg
